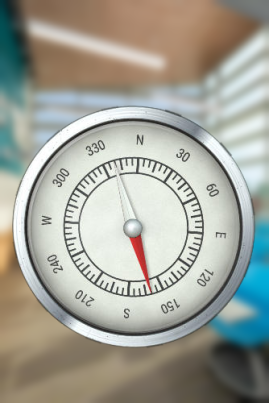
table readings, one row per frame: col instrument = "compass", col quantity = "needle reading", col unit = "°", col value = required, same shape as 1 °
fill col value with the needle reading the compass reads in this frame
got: 160 °
